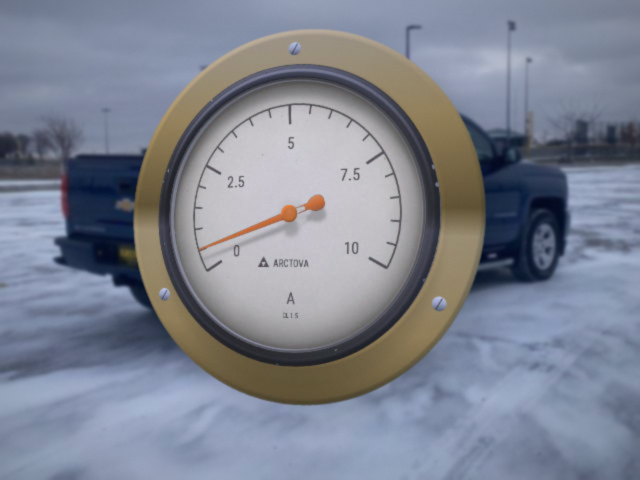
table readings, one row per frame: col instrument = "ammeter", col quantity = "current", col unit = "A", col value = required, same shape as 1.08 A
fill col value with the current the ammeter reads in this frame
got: 0.5 A
